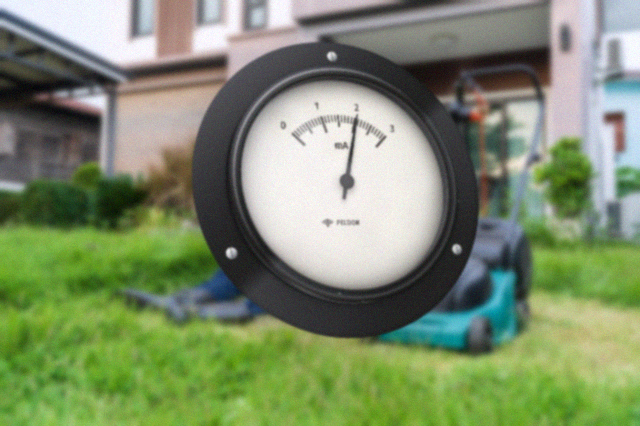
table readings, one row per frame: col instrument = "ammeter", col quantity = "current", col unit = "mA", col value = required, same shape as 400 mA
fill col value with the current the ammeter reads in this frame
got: 2 mA
